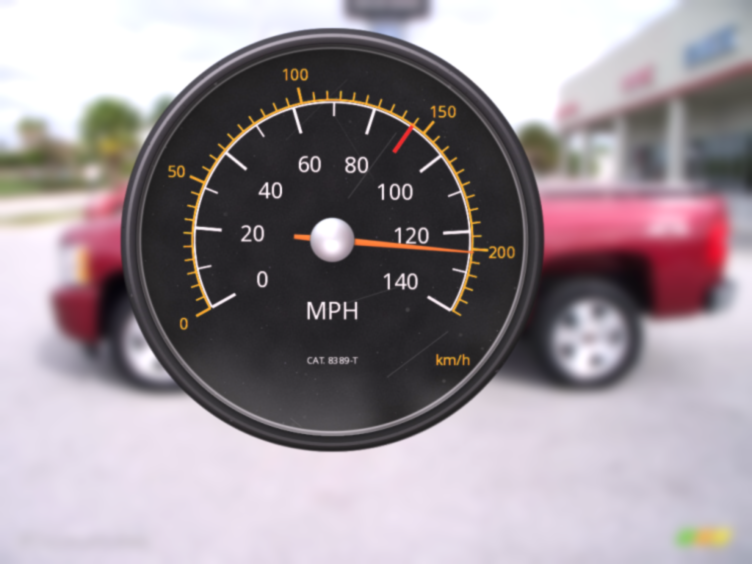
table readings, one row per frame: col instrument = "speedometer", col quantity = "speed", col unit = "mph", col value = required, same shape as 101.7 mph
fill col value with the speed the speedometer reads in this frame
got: 125 mph
